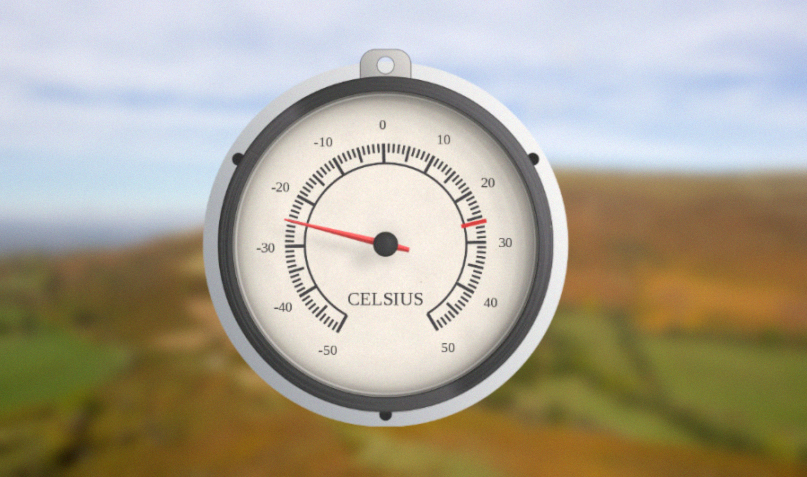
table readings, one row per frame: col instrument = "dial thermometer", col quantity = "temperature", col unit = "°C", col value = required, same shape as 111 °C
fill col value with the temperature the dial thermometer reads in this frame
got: -25 °C
